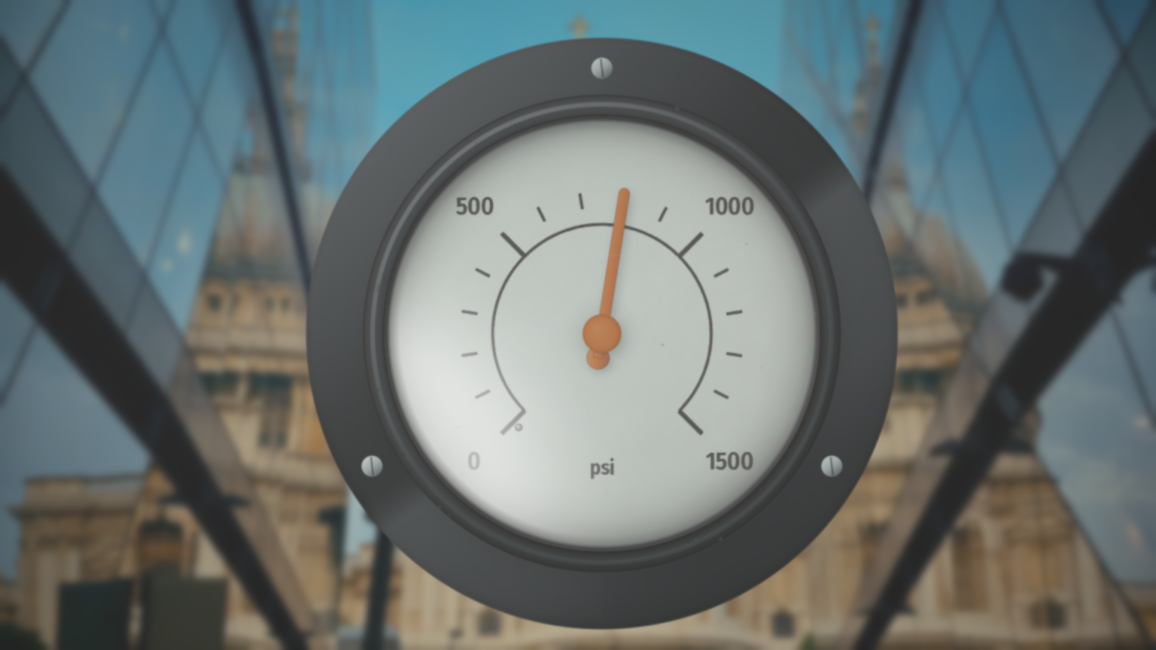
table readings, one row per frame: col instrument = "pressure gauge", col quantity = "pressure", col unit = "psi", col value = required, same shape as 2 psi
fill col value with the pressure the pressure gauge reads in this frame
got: 800 psi
